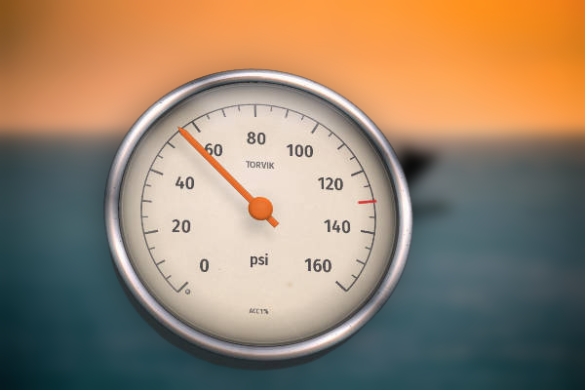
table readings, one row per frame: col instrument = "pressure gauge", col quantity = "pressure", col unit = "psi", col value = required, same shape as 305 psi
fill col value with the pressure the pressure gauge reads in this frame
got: 55 psi
